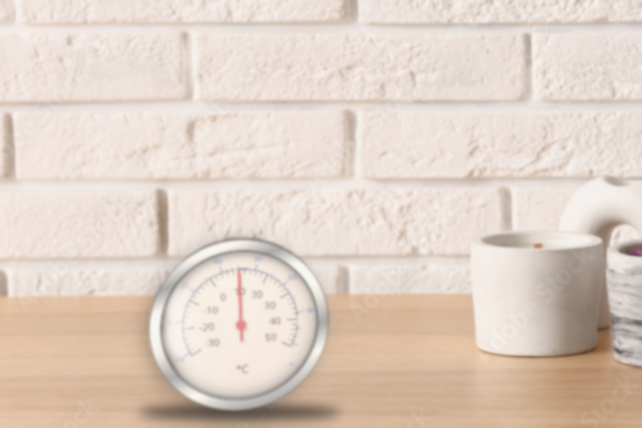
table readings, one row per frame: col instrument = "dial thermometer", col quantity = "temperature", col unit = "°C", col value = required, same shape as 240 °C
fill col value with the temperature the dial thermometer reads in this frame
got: 10 °C
